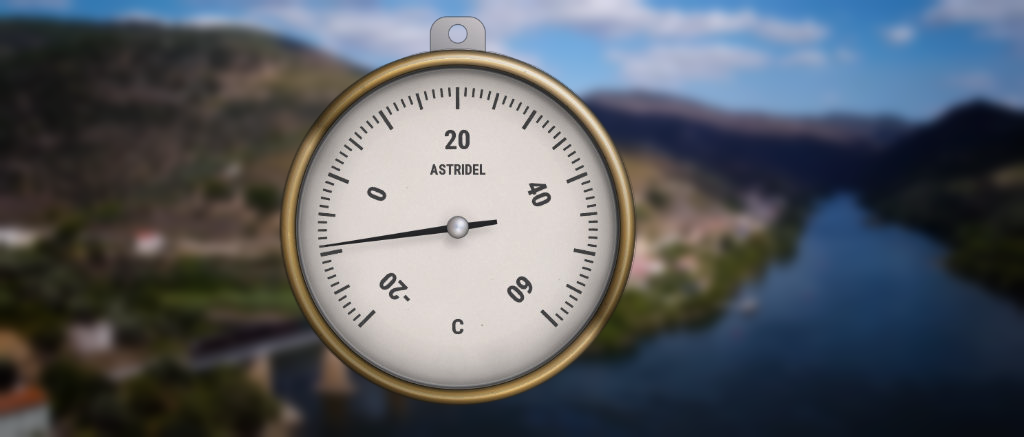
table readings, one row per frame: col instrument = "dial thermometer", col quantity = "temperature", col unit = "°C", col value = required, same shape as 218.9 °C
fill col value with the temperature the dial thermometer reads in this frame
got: -9 °C
